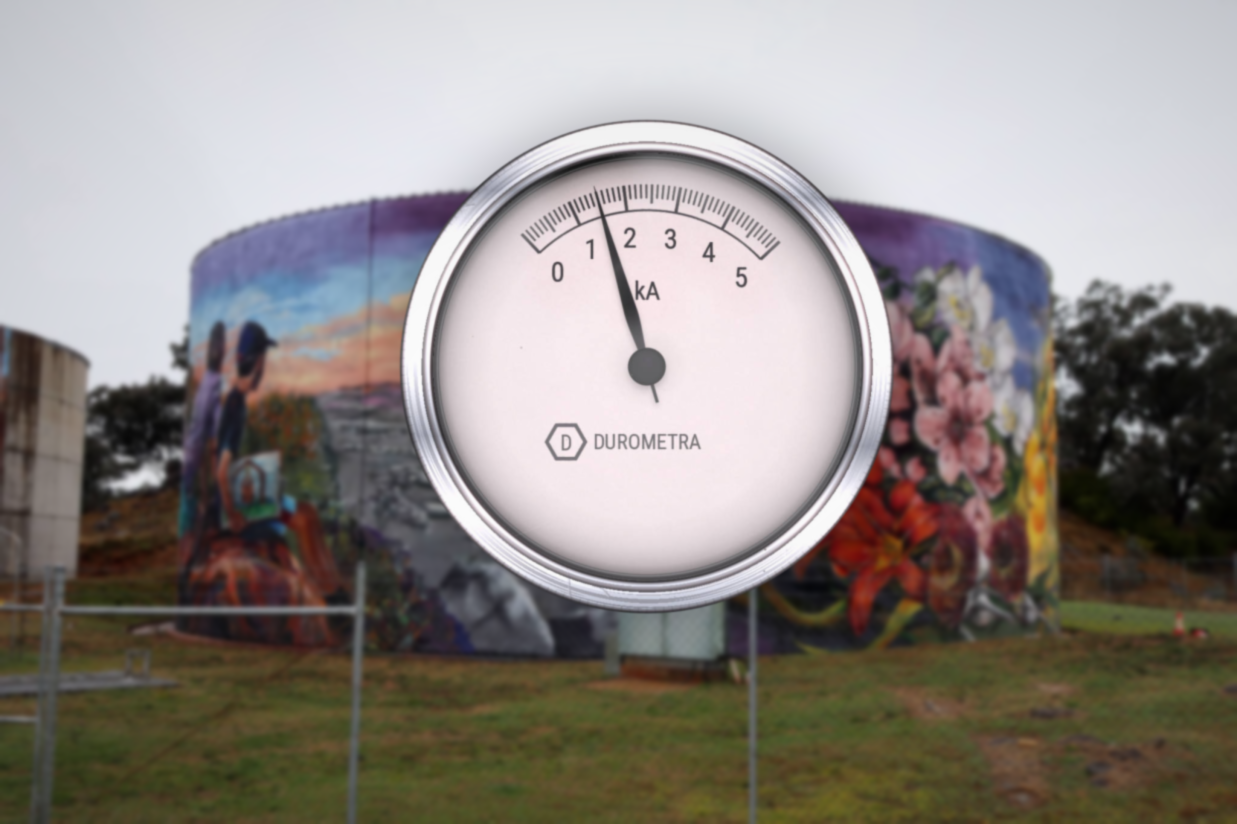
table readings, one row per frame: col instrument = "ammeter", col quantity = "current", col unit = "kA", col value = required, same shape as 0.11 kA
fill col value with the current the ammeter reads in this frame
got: 1.5 kA
